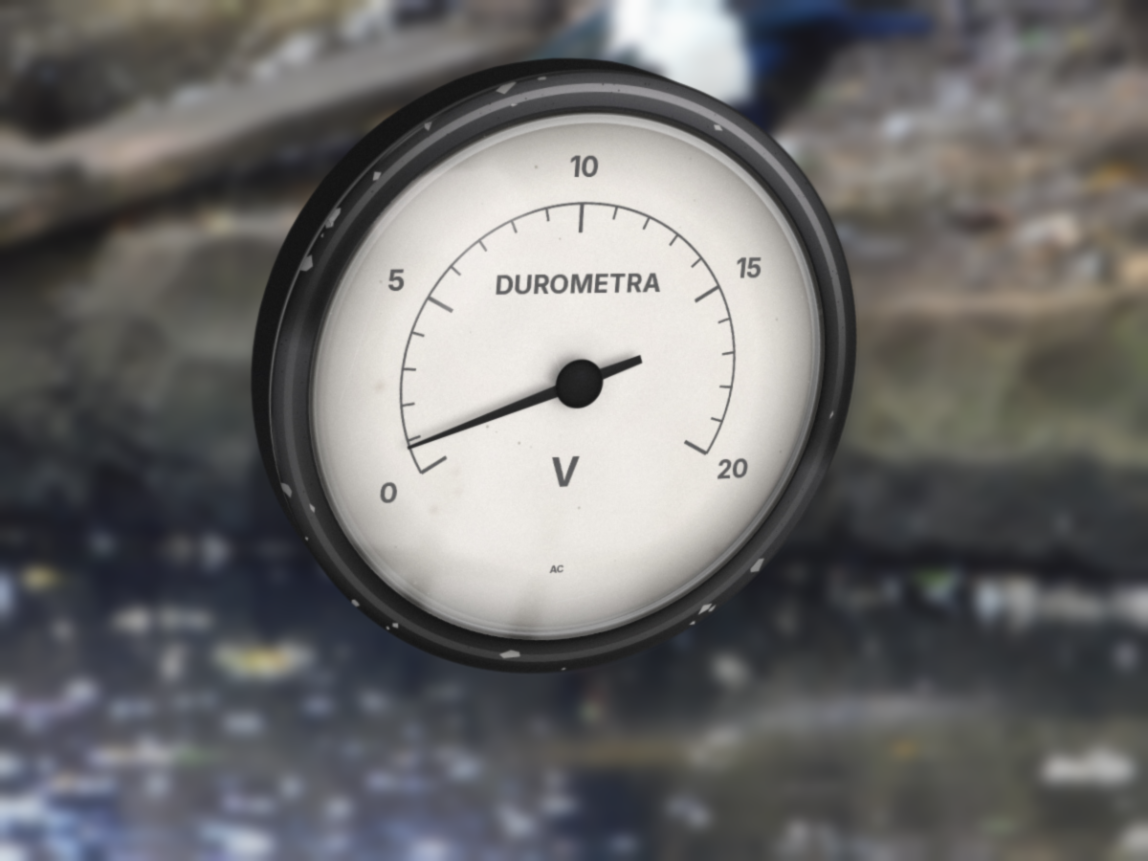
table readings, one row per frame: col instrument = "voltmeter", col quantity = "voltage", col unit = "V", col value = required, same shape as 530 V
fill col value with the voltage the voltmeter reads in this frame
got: 1 V
